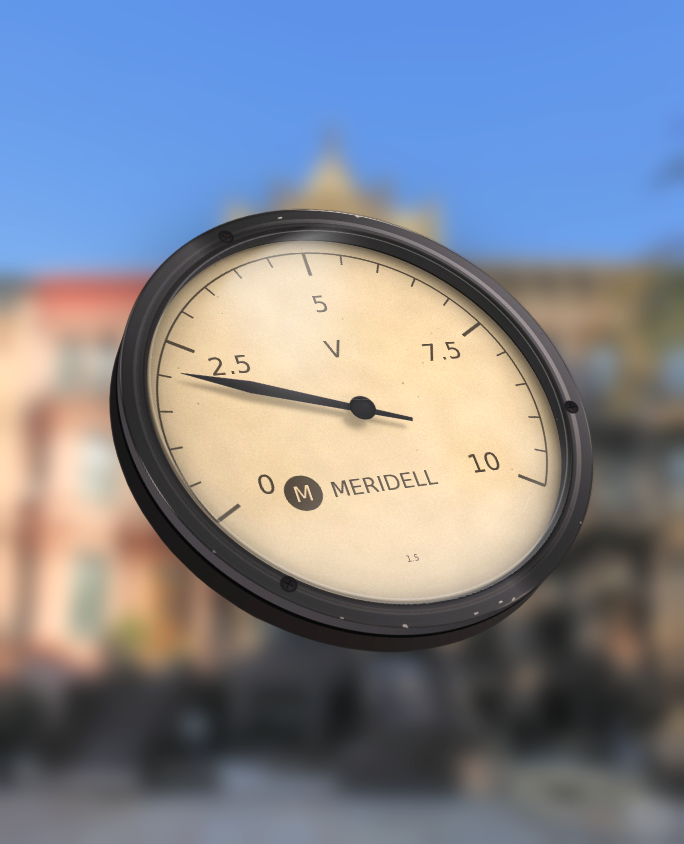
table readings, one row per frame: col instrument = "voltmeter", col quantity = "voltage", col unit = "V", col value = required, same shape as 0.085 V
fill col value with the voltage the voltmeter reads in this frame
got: 2 V
